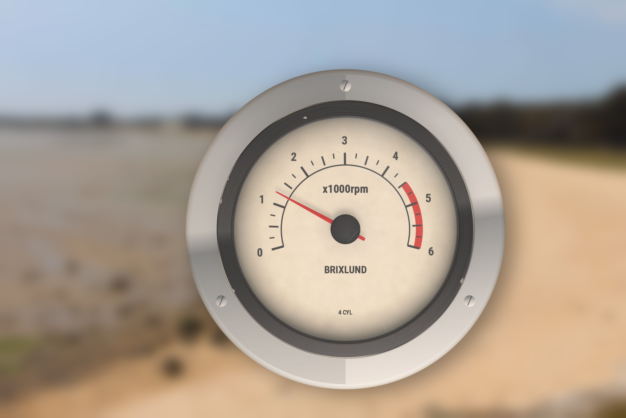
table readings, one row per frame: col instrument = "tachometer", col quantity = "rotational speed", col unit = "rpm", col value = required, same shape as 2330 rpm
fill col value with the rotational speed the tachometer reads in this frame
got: 1250 rpm
